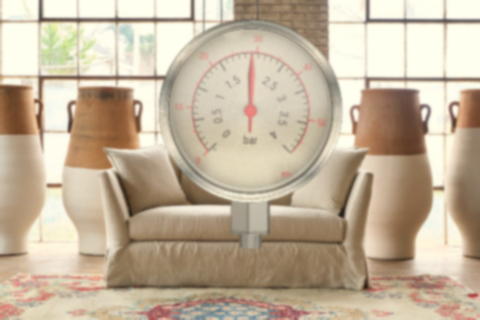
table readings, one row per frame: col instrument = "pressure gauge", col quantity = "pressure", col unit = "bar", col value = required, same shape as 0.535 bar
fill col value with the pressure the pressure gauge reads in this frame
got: 2 bar
